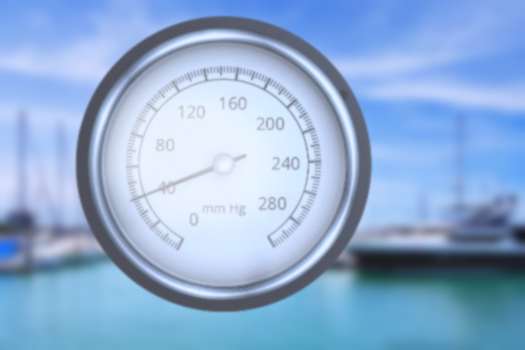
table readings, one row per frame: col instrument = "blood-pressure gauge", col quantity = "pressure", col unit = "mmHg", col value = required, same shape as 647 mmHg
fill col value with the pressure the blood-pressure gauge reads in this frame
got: 40 mmHg
